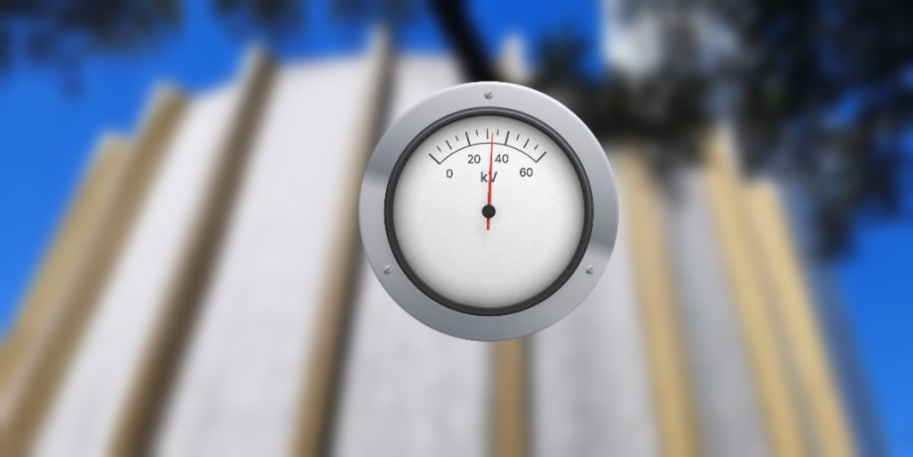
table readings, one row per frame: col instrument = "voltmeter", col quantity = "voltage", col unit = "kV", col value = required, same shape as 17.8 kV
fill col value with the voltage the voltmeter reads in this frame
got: 32.5 kV
